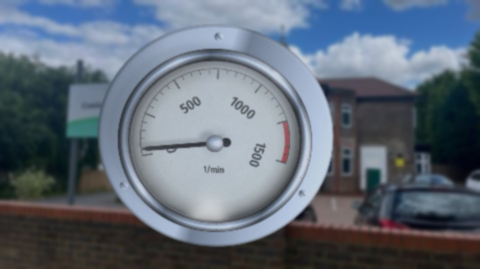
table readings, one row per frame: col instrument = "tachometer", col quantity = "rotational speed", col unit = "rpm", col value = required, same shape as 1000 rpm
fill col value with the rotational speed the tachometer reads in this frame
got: 50 rpm
